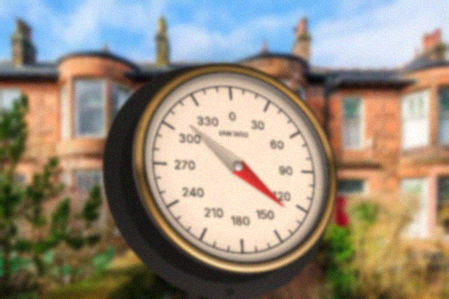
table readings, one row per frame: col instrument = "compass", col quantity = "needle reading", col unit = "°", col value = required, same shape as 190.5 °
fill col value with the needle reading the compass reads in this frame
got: 130 °
